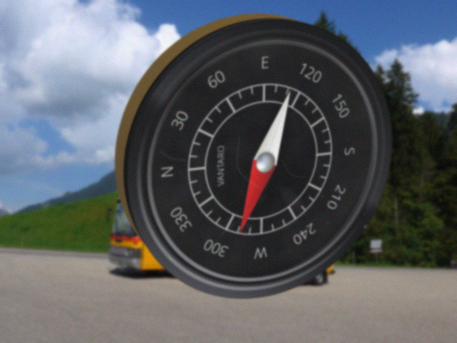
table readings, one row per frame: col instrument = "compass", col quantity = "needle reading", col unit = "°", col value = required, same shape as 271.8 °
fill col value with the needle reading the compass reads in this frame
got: 290 °
